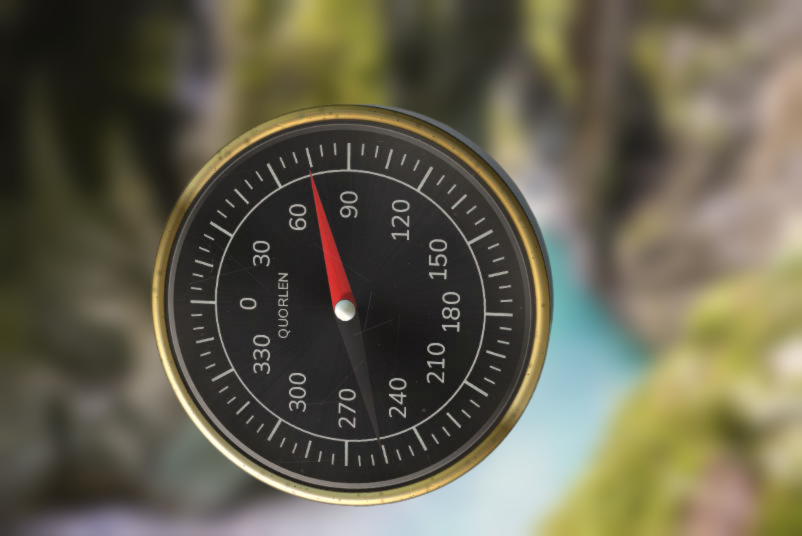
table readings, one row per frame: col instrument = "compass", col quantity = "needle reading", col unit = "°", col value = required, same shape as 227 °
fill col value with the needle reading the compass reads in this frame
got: 75 °
